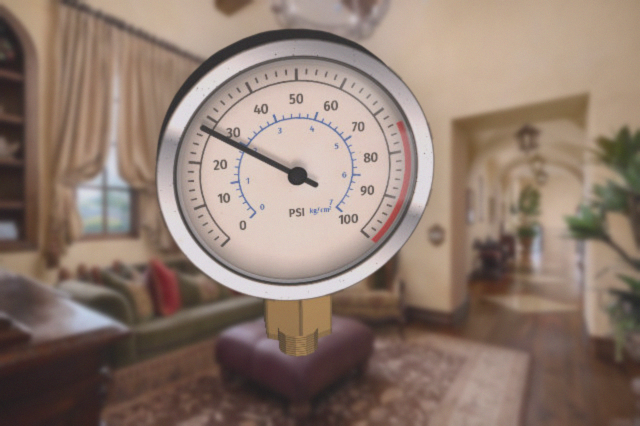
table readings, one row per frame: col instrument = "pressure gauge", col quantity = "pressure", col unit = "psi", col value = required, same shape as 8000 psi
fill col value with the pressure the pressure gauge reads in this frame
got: 28 psi
